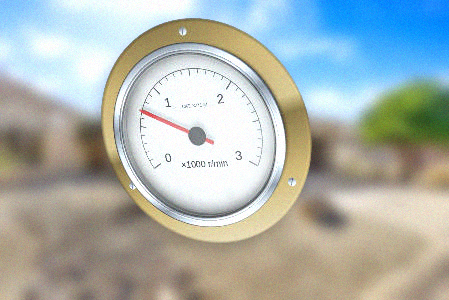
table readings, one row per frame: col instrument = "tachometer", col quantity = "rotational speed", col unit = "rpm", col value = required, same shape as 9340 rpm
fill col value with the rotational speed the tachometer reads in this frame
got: 700 rpm
